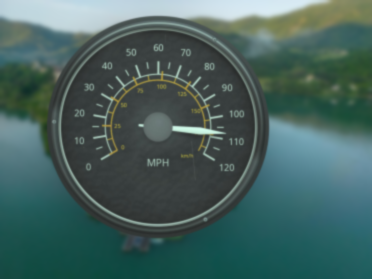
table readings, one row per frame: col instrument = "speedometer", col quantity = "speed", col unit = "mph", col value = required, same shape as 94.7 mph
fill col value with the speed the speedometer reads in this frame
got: 107.5 mph
